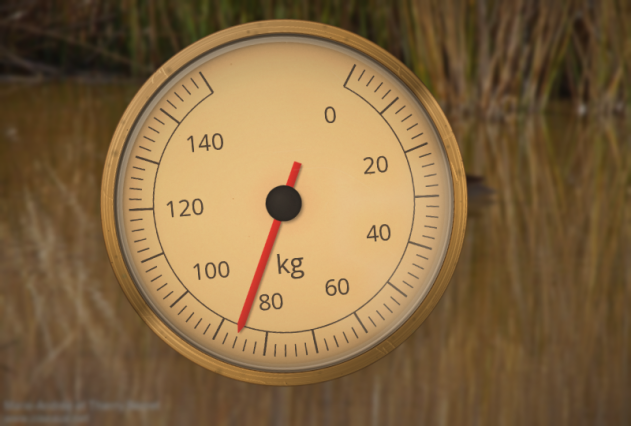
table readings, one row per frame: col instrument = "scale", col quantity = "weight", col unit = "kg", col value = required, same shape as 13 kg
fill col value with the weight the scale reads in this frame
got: 86 kg
